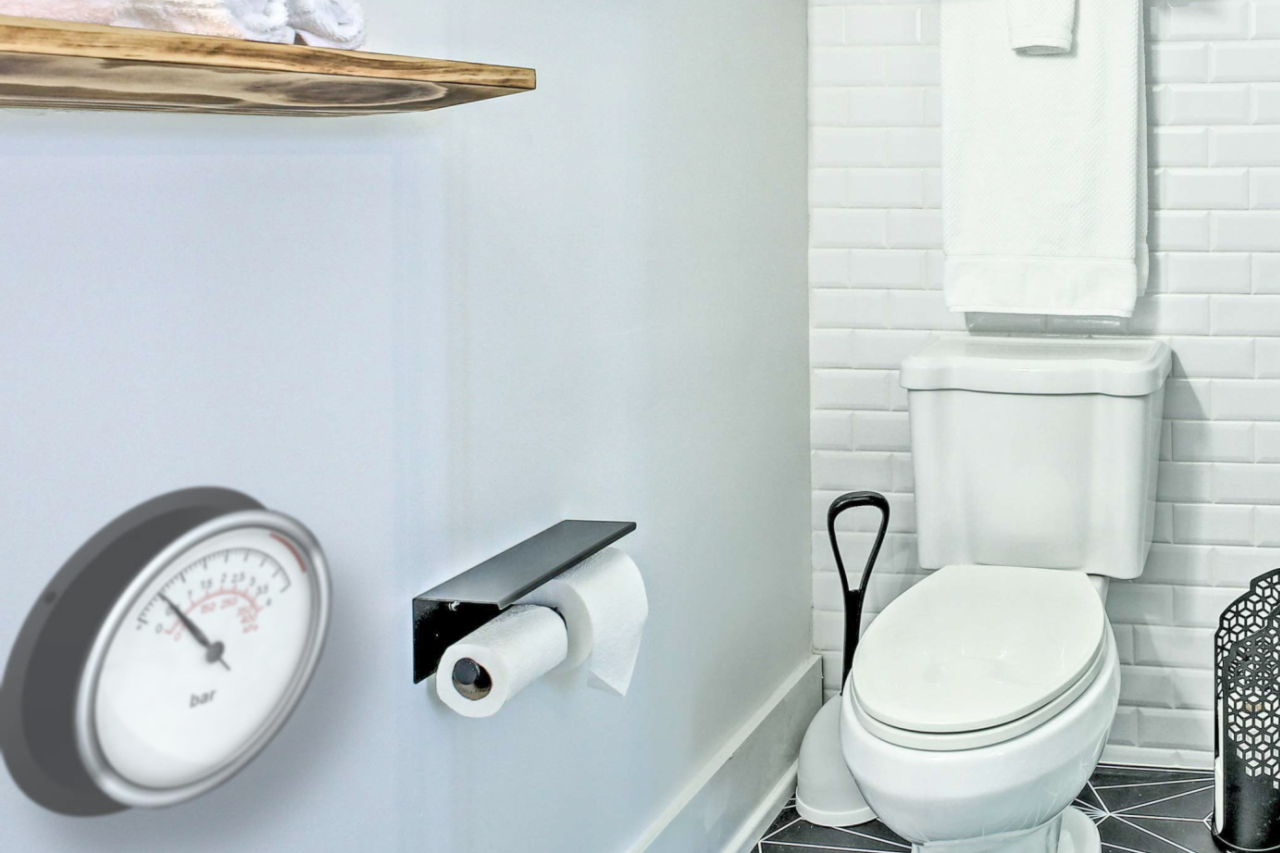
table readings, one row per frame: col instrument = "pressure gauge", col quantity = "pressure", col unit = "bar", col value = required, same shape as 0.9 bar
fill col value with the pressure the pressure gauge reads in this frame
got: 0.5 bar
